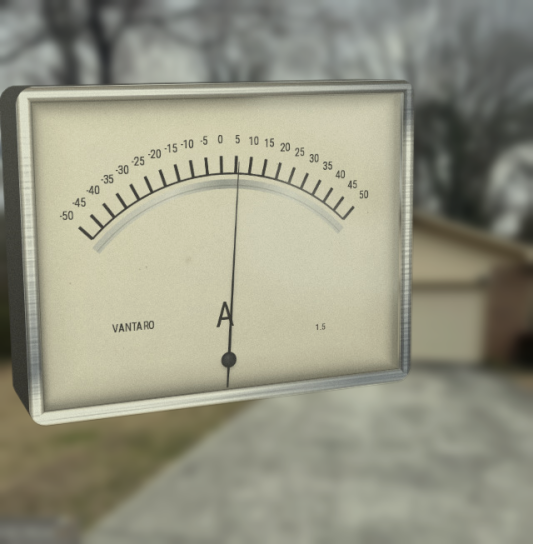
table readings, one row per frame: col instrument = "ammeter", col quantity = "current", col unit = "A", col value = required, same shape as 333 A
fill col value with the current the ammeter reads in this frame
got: 5 A
